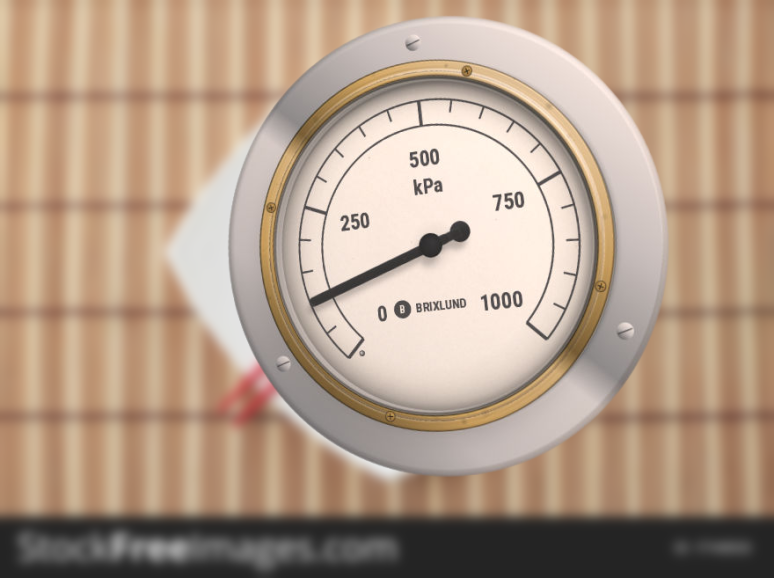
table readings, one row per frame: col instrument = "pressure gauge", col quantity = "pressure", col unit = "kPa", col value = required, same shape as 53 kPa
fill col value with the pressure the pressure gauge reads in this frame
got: 100 kPa
